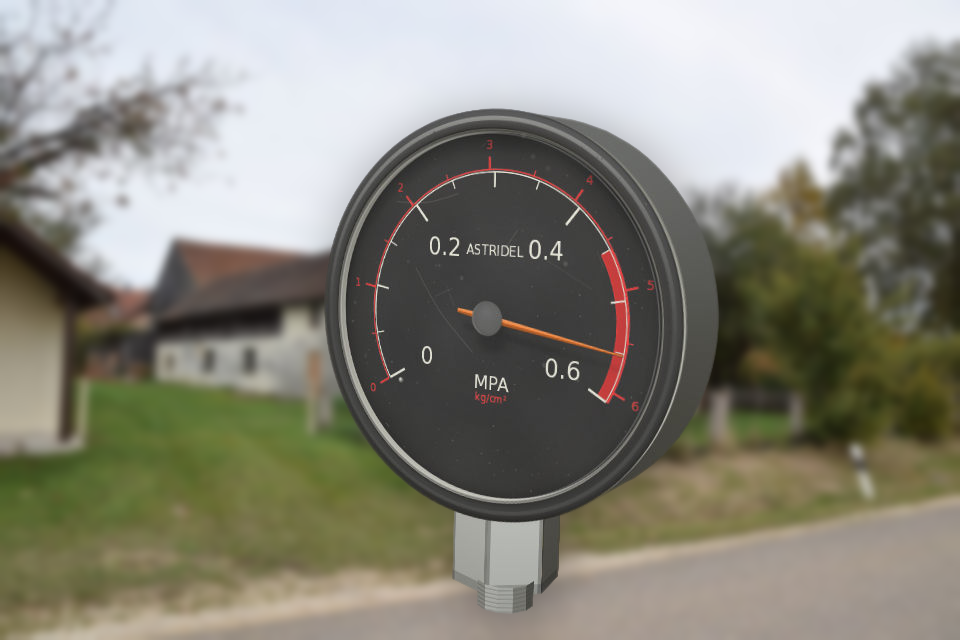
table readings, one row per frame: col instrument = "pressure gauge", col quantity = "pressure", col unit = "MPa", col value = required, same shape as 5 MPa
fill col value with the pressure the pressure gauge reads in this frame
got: 0.55 MPa
